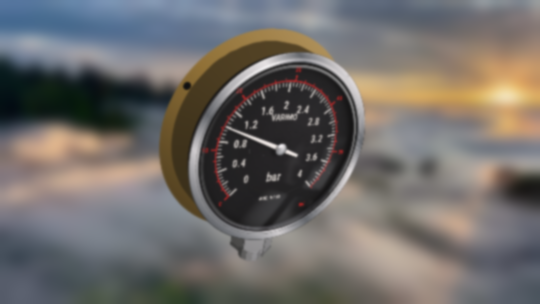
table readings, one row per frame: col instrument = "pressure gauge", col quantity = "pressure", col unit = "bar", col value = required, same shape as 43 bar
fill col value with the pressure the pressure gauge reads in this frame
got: 1 bar
